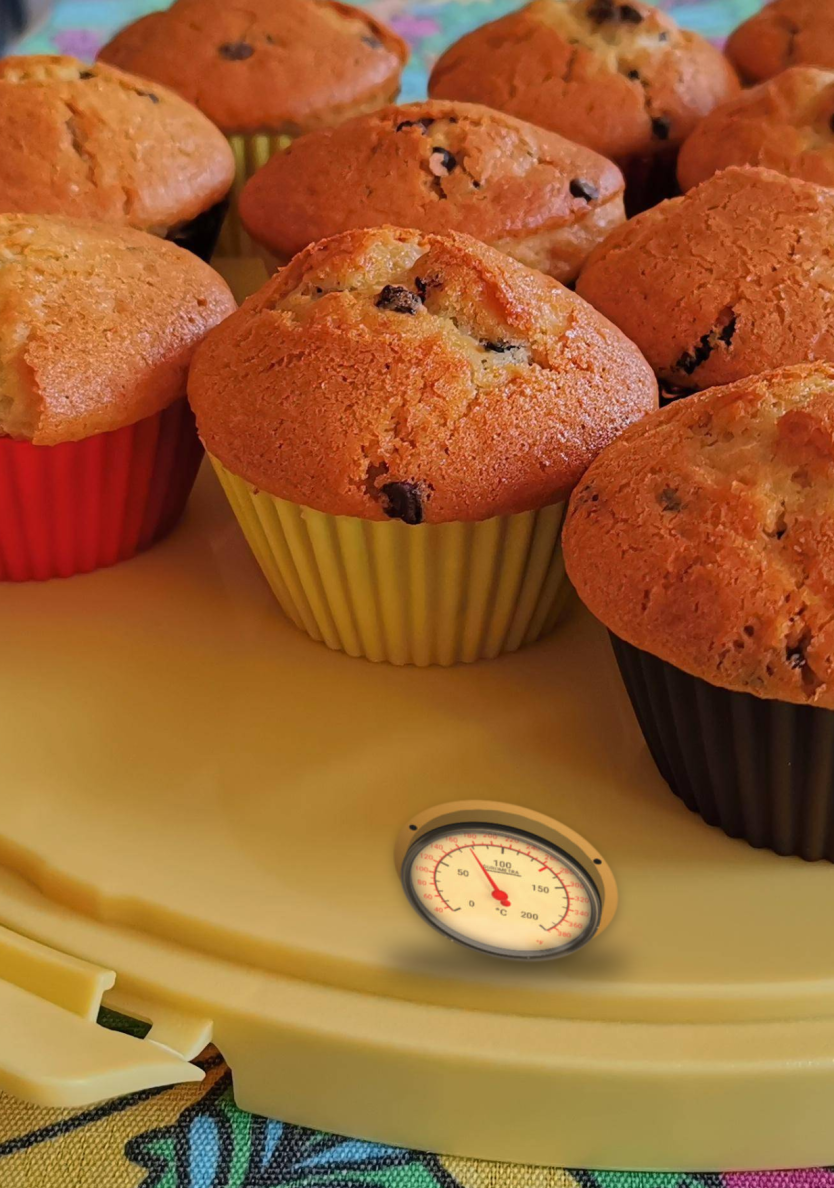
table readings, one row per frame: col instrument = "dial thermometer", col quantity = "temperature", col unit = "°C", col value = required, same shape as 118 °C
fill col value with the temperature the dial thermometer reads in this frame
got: 80 °C
